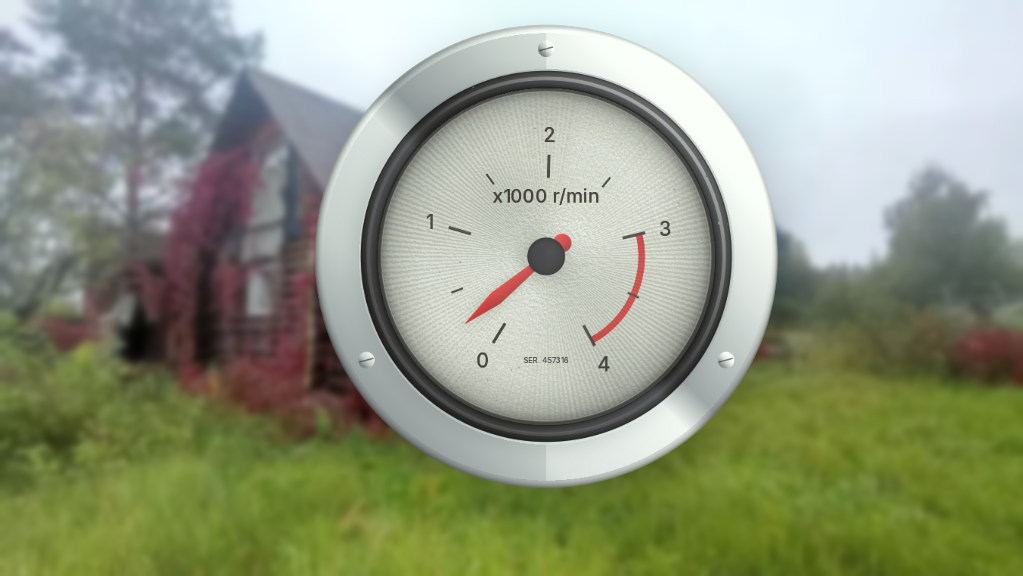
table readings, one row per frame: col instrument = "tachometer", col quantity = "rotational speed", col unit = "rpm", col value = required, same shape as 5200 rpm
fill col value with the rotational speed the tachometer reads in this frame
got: 250 rpm
